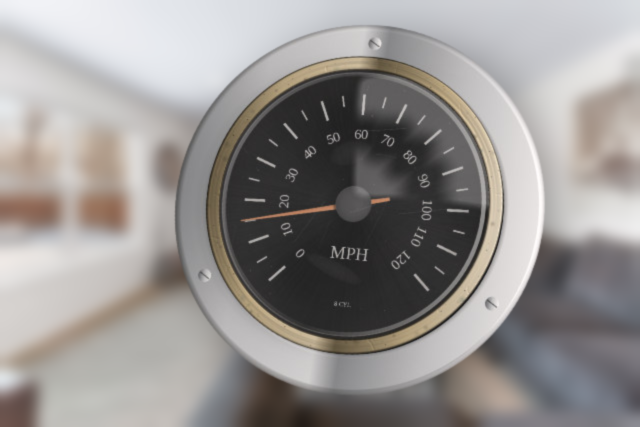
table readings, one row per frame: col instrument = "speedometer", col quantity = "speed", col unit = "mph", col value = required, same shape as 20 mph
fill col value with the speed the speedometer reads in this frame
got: 15 mph
